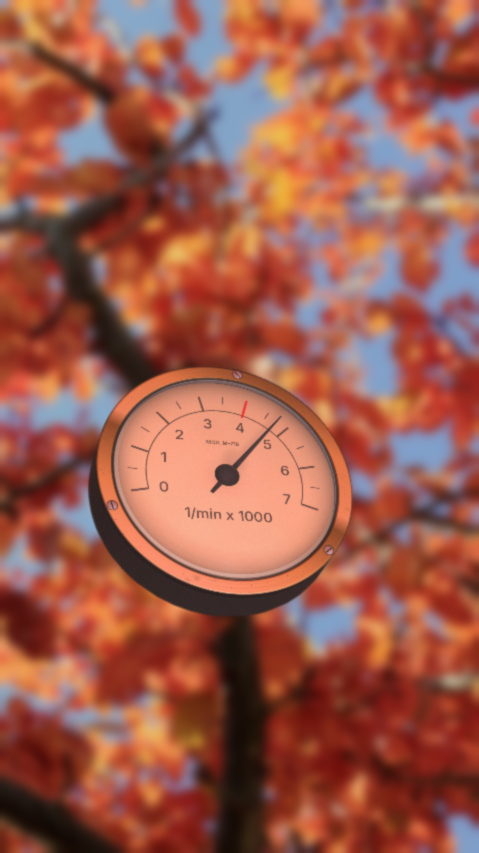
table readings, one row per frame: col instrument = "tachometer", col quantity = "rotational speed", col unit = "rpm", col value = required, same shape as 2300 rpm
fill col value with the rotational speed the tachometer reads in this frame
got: 4750 rpm
